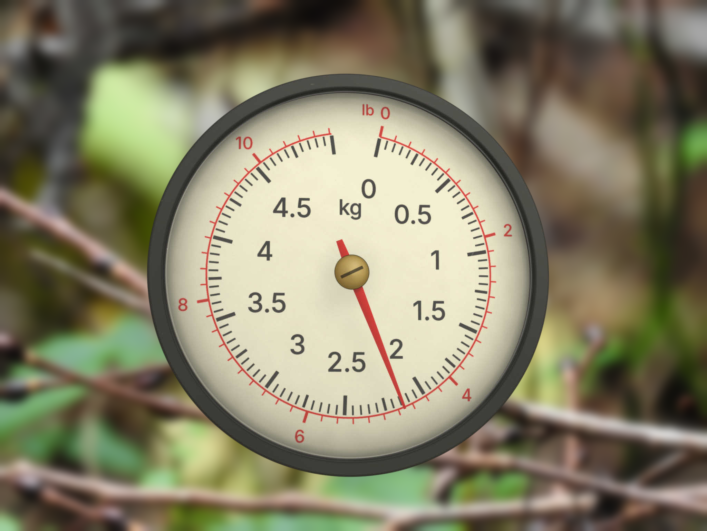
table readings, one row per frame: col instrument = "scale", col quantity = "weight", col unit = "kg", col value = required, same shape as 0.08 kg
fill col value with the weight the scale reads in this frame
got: 2.15 kg
